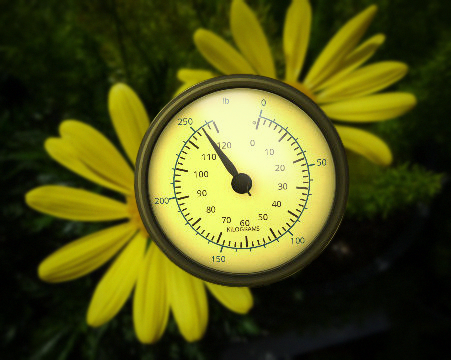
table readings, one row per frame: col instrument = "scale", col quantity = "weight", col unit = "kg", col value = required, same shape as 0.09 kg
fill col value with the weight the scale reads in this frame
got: 116 kg
